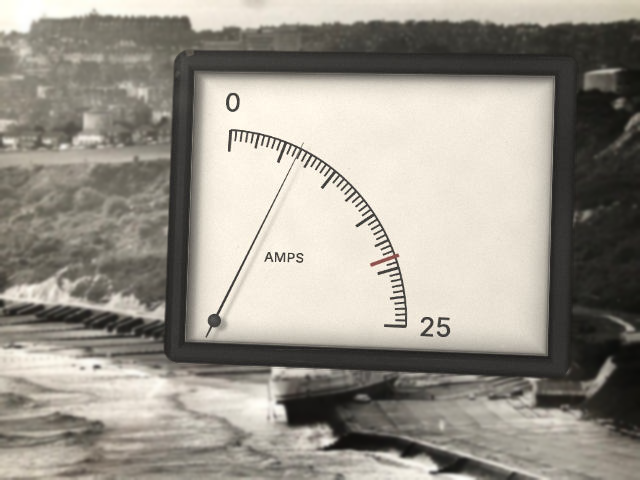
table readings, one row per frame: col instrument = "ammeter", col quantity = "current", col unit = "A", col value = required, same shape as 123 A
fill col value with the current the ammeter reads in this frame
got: 6.5 A
